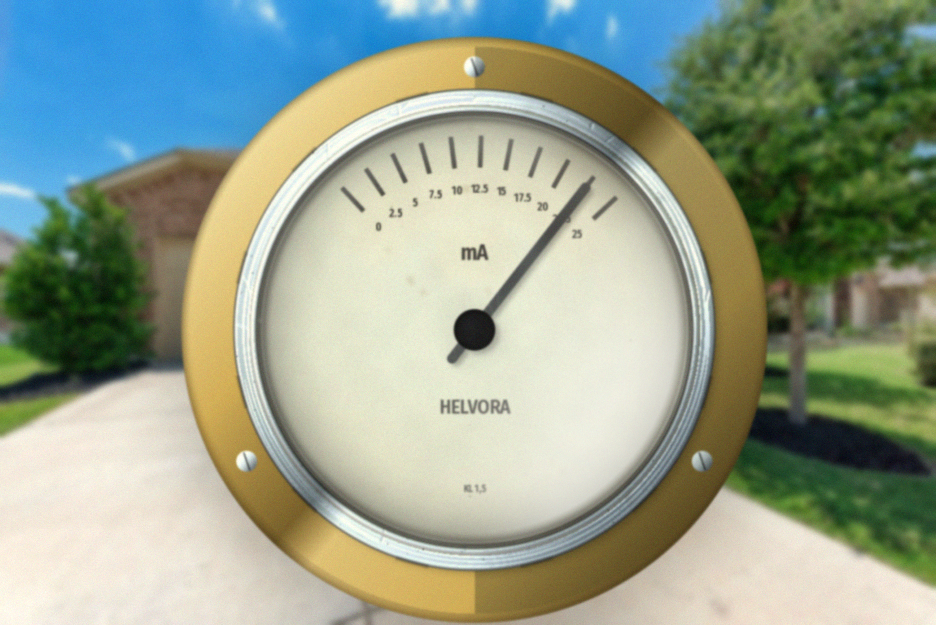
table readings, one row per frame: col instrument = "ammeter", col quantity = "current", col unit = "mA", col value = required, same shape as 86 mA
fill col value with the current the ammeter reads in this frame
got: 22.5 mA
